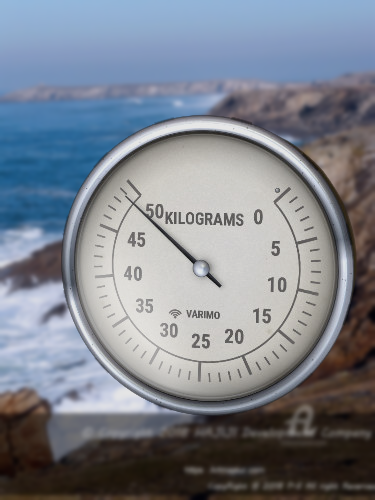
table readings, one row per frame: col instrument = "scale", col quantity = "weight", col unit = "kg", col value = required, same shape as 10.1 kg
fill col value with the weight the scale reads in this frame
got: 49 kg
